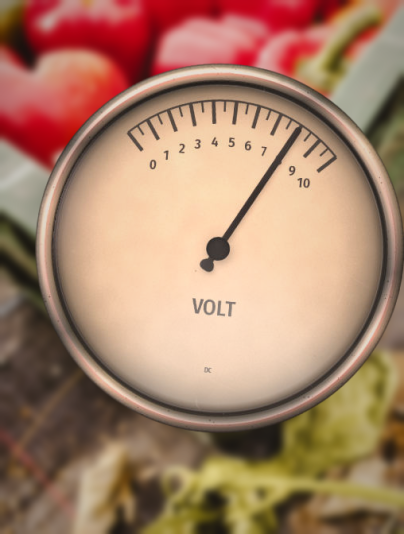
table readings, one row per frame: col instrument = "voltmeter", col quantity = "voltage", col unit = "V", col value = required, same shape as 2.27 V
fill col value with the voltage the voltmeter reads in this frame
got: 8 V
